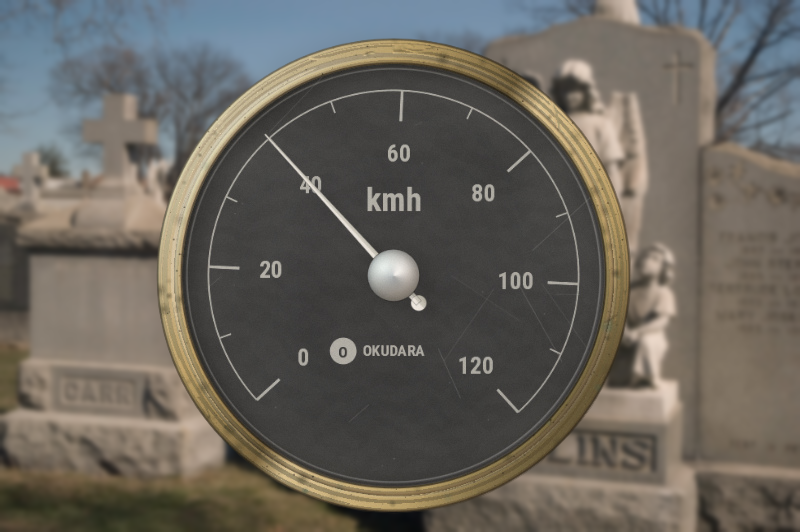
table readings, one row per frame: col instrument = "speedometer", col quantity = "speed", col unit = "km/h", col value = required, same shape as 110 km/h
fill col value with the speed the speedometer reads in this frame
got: 40 km/h
